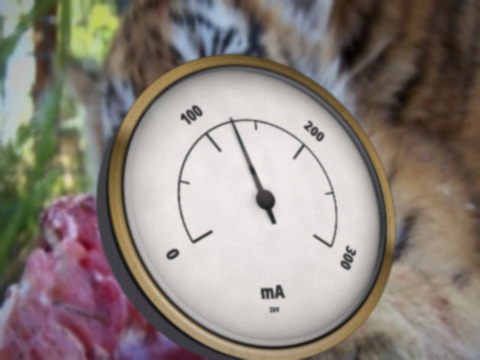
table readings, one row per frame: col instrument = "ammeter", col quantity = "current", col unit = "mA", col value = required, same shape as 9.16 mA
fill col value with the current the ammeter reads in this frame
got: 125 mA
